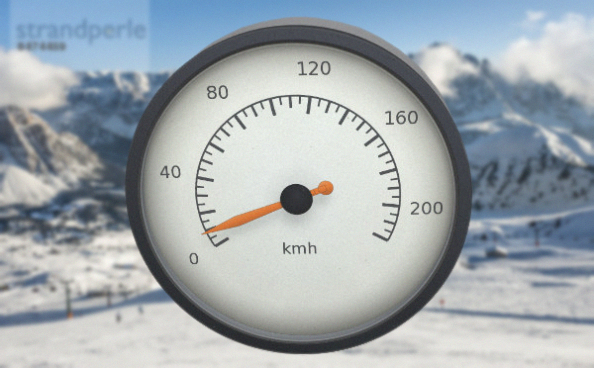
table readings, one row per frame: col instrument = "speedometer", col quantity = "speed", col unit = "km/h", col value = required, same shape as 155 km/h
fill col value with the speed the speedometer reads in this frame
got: 10 km/h
